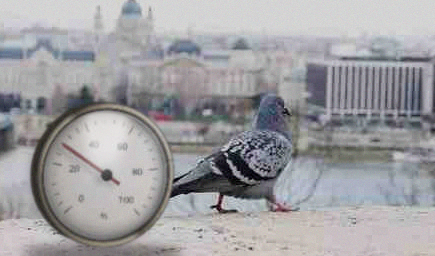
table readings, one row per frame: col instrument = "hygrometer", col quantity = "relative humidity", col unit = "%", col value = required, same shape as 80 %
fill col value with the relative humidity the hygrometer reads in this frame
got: 28 %
